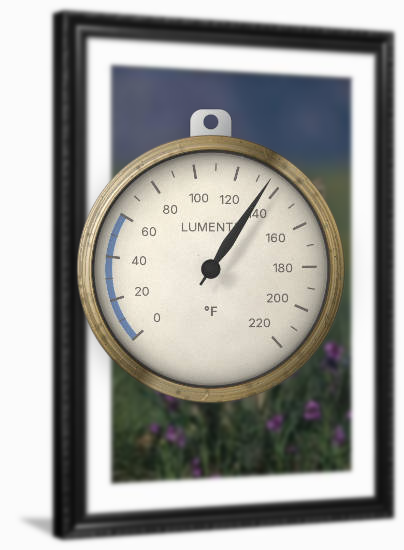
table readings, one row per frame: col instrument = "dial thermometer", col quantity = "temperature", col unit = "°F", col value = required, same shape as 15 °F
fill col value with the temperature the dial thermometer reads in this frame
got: 135 °F
